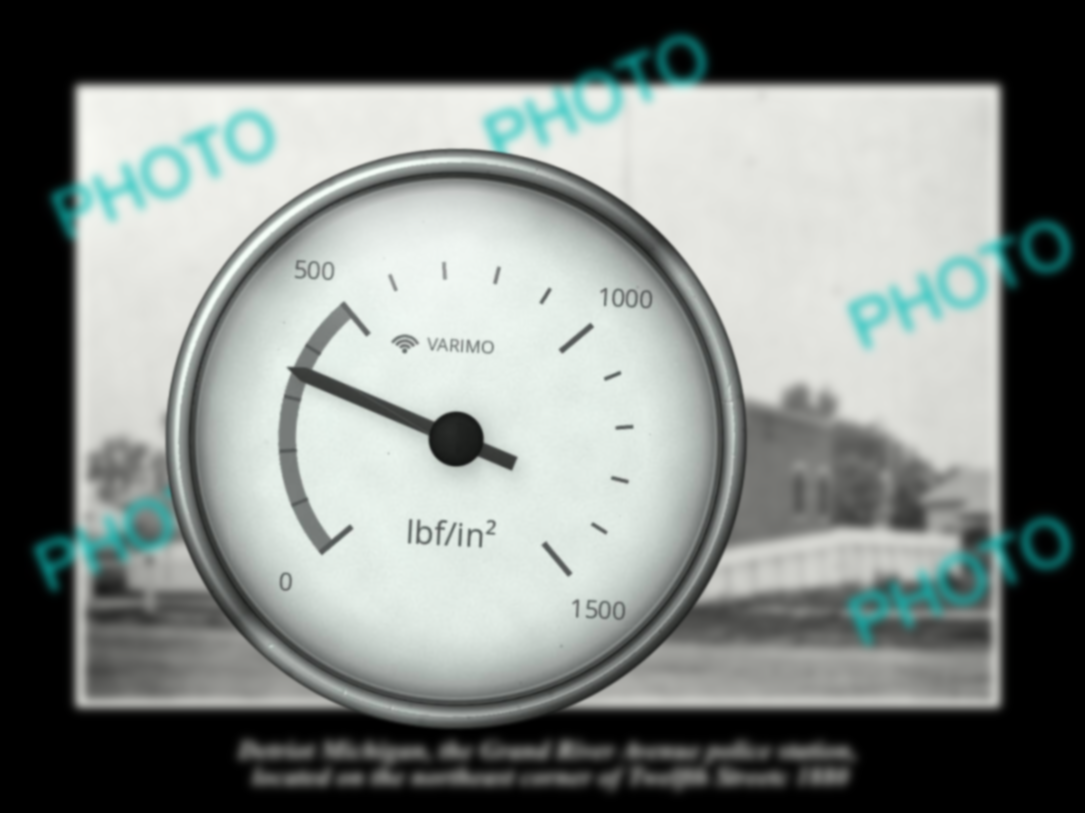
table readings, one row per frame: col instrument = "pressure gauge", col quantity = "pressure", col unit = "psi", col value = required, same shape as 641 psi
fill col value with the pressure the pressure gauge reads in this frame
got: 350 psi
